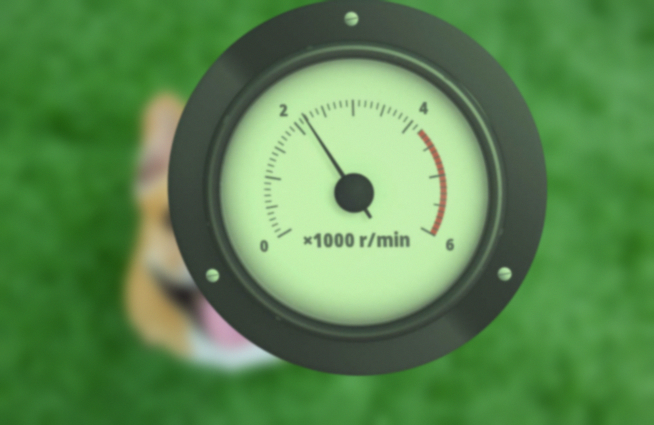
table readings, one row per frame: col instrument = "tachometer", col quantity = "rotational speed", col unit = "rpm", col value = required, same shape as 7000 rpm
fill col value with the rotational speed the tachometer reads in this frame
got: 2200 rpm
